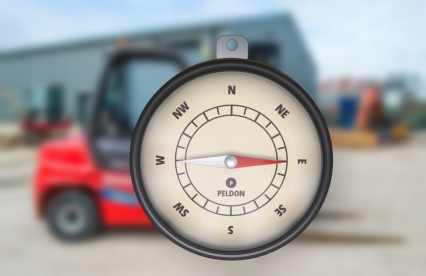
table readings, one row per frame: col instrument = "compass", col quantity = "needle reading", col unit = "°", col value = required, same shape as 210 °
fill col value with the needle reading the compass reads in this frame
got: 90 °
